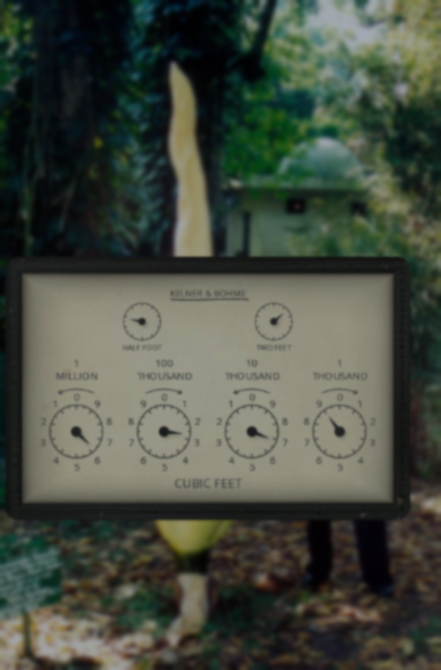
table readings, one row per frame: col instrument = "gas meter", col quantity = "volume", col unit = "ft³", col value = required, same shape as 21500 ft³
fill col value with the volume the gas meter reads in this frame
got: 626900 ft³
